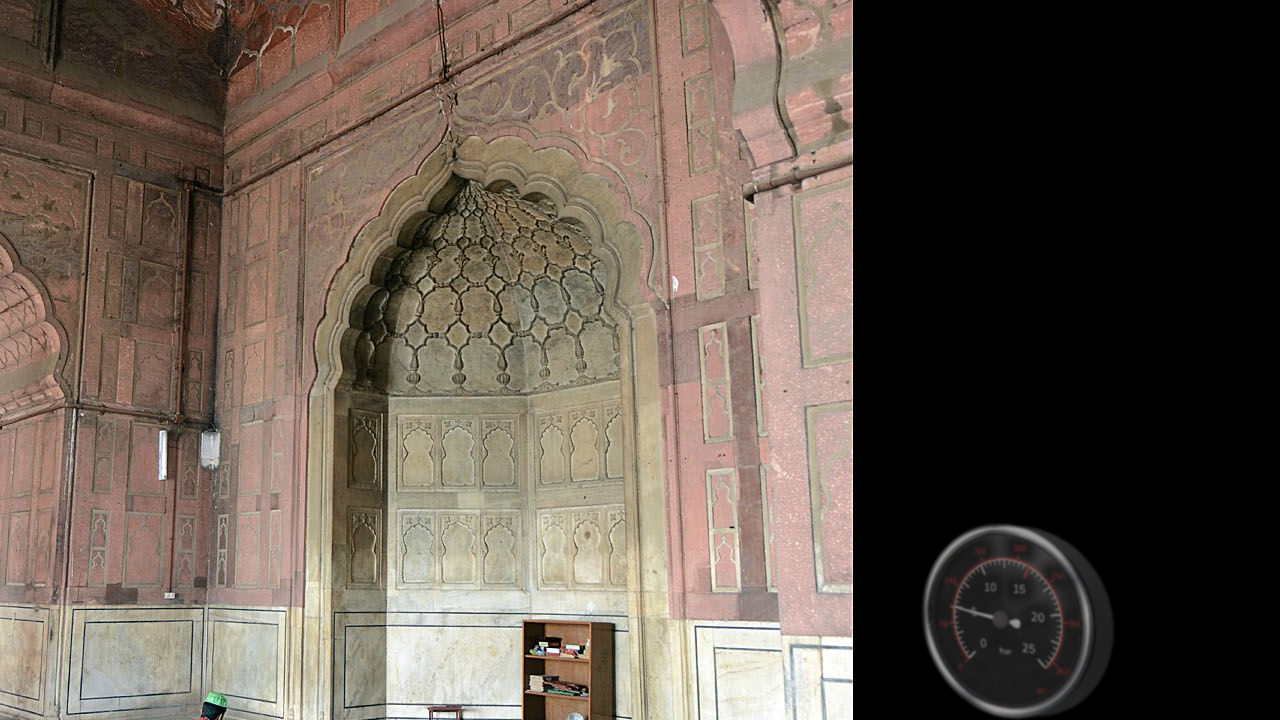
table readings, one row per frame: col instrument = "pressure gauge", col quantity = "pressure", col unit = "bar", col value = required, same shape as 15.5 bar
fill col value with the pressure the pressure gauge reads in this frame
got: 5 bar
